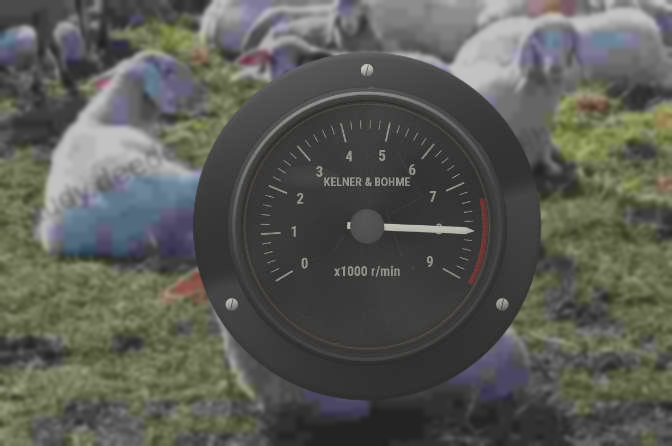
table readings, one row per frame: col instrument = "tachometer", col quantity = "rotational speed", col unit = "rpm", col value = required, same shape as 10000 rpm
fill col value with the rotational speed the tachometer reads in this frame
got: 8000 rpm
